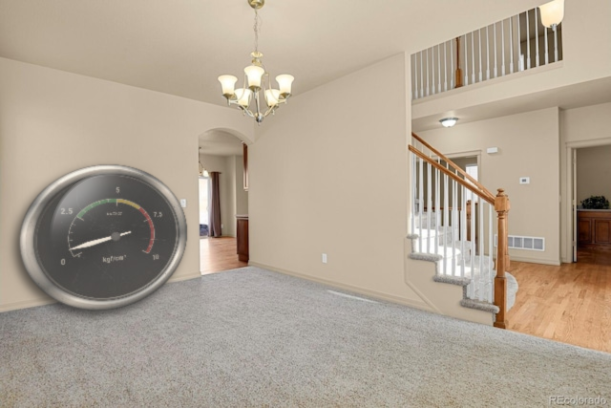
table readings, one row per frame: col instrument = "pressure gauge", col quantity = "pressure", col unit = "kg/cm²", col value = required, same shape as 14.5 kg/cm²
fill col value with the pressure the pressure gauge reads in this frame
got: 0.5 kg/cm²
